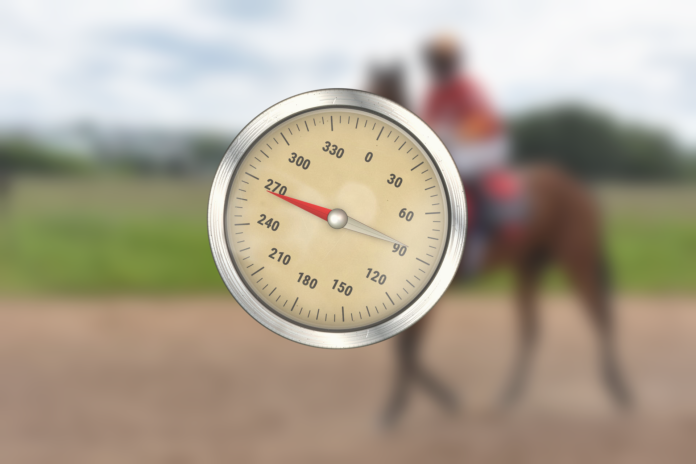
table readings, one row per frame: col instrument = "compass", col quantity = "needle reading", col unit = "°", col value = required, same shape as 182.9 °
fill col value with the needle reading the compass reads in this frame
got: 265 °
